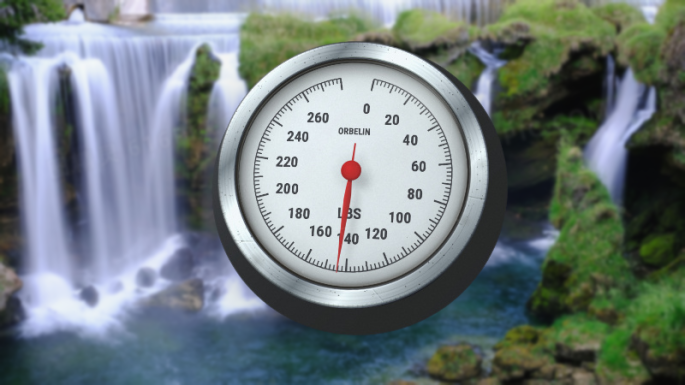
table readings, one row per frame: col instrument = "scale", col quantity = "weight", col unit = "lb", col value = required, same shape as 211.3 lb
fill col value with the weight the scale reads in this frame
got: 144 lb
